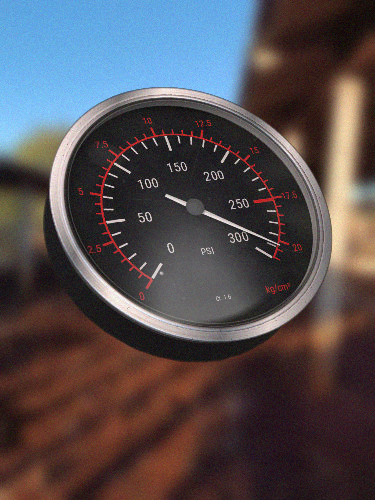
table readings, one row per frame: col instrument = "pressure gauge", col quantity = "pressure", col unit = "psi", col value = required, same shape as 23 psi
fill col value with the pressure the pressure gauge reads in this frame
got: 290 psi
